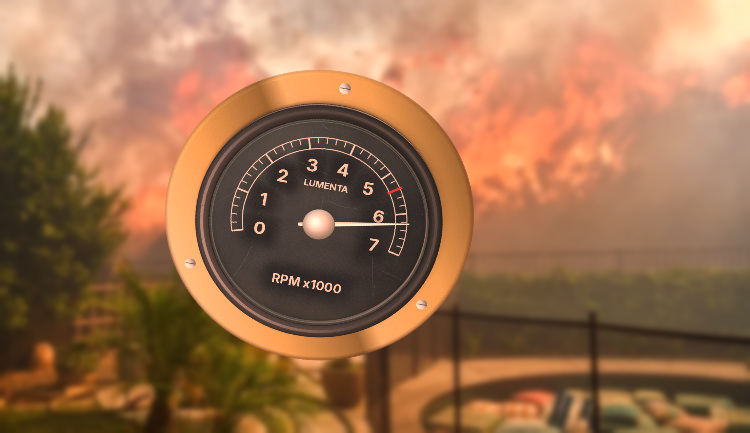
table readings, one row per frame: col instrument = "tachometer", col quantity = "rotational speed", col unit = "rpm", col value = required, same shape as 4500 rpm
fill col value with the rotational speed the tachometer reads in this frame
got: 6200 rpm
